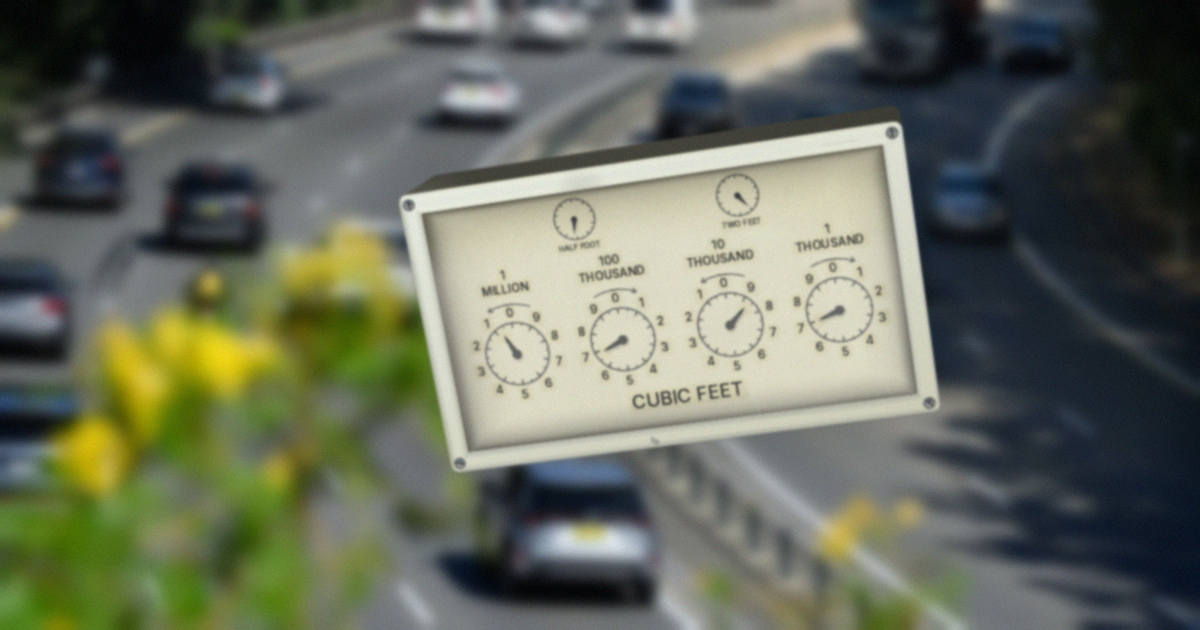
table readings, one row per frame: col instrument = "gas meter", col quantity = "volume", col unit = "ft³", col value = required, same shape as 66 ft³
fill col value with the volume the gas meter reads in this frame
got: 68700 ft³
